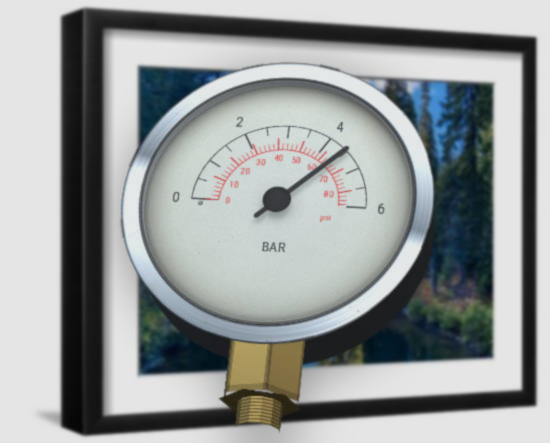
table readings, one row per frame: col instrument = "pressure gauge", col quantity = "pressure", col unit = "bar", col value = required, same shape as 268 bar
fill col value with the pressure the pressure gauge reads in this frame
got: 4.5 bar
